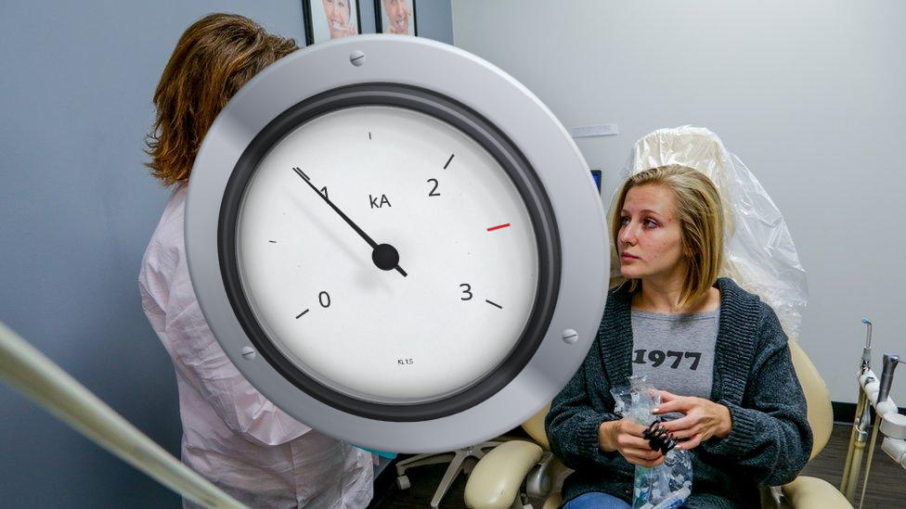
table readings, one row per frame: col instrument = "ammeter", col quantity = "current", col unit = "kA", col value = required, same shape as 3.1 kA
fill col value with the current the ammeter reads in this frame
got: 1 kA
